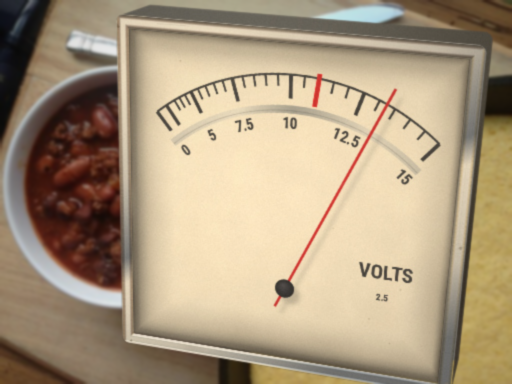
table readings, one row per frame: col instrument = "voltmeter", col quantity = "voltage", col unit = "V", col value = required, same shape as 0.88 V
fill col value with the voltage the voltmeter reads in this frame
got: 13.25 V
